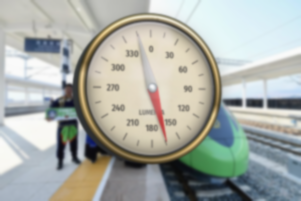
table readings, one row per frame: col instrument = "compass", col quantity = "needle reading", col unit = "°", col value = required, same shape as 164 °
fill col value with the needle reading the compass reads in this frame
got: 165 °
